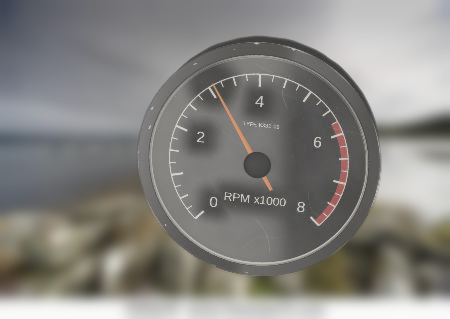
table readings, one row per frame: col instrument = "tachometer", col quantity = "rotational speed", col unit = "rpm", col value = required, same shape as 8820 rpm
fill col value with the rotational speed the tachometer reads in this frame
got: 3125 rpm
